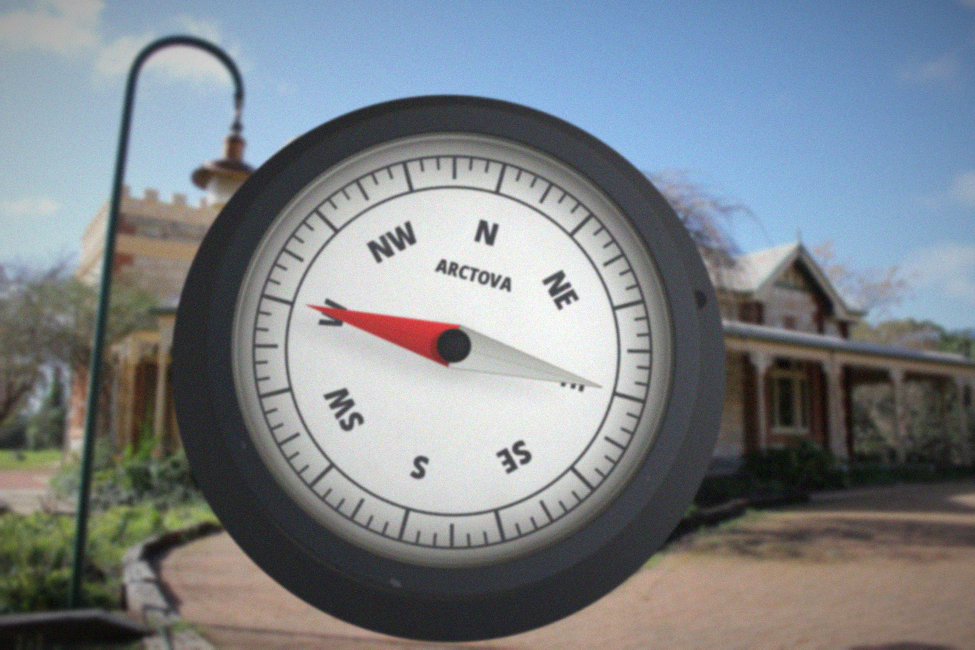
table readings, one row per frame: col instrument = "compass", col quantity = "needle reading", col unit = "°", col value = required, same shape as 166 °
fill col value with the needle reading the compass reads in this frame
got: 270 °
